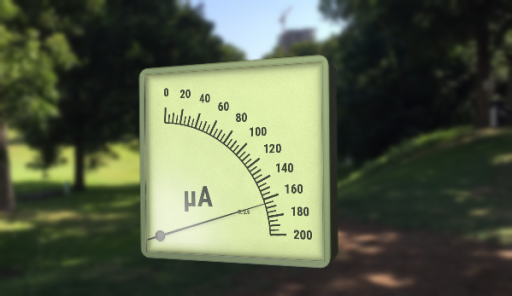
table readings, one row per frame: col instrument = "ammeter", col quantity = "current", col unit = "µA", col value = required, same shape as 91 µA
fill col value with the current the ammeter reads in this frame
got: 165 µA
